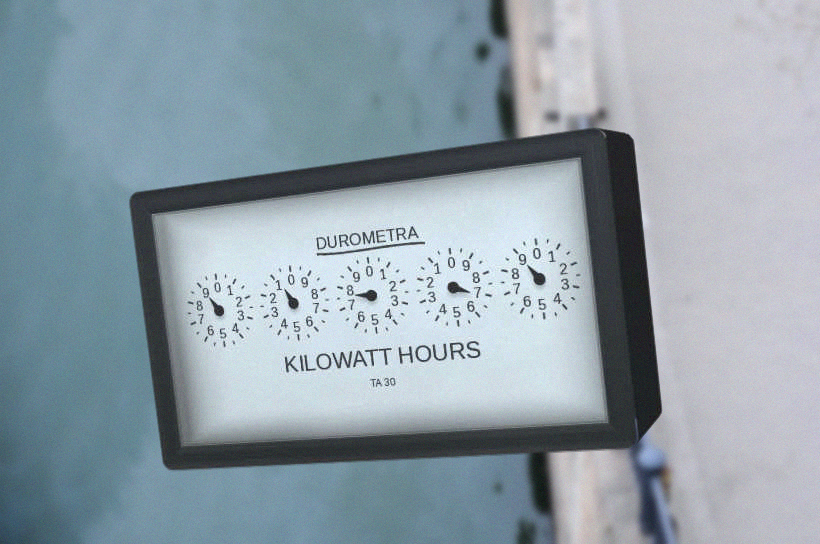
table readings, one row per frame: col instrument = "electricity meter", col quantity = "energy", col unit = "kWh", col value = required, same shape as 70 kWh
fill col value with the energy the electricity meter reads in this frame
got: 90769 kWh
